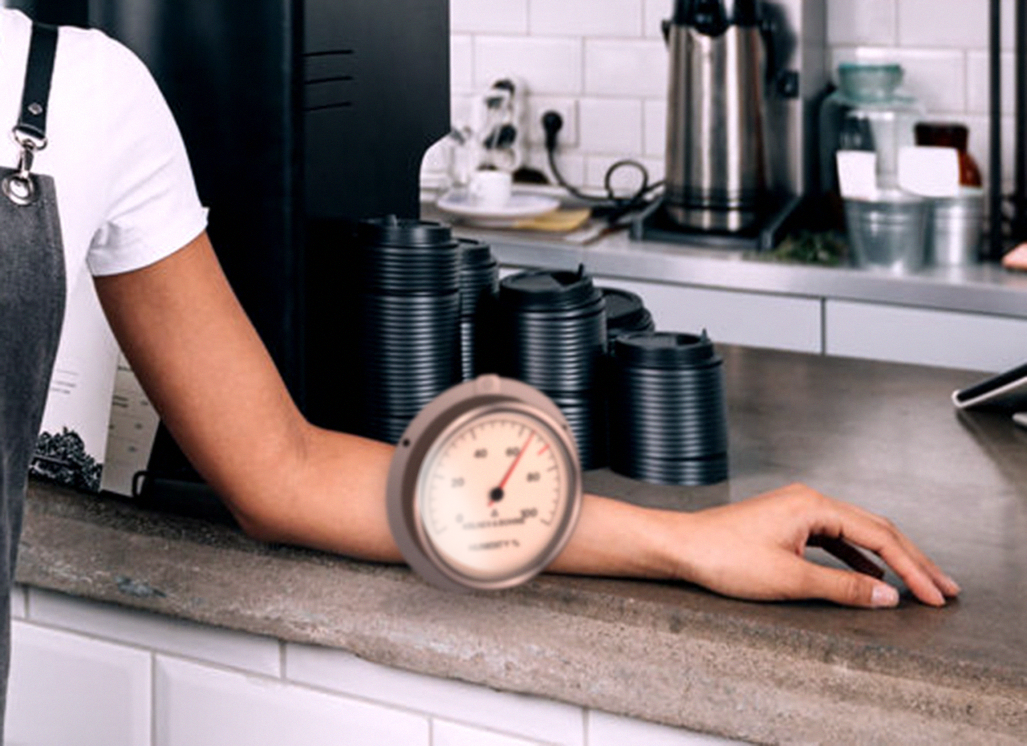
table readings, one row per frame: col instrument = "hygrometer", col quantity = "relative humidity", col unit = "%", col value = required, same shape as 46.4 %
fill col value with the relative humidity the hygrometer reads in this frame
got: 64 %
